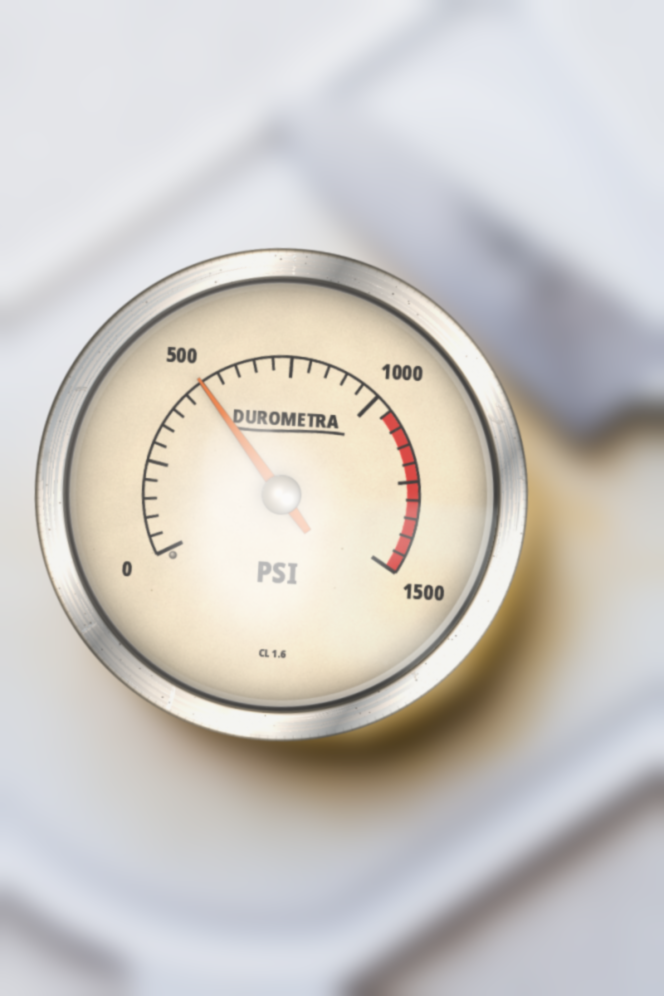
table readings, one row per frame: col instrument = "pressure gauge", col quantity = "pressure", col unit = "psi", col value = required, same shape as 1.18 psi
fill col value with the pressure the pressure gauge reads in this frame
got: 500 psi
